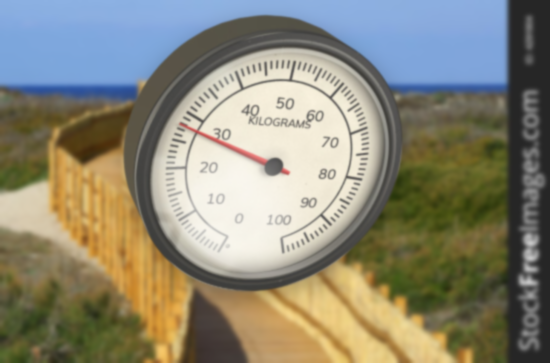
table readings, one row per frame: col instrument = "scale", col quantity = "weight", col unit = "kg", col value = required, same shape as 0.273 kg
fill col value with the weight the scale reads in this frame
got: 28 kg
